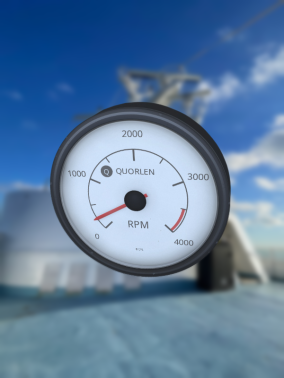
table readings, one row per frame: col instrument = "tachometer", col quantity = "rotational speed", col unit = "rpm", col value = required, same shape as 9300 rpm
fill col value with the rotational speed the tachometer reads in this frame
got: 250 rpm
